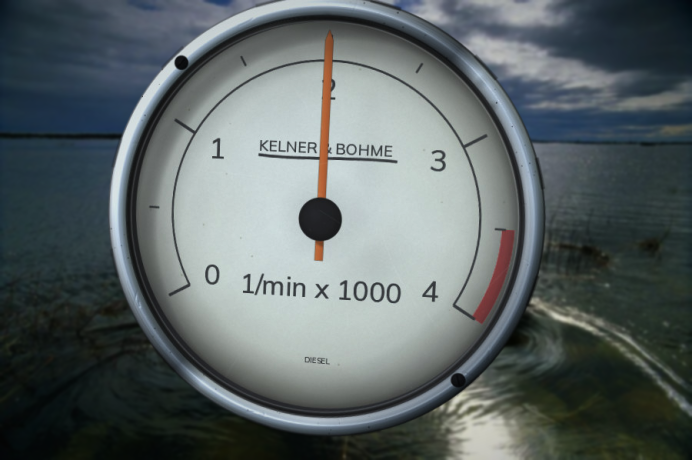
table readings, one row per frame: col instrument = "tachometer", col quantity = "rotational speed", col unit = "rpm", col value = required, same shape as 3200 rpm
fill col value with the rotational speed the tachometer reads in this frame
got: 2000 rpm
